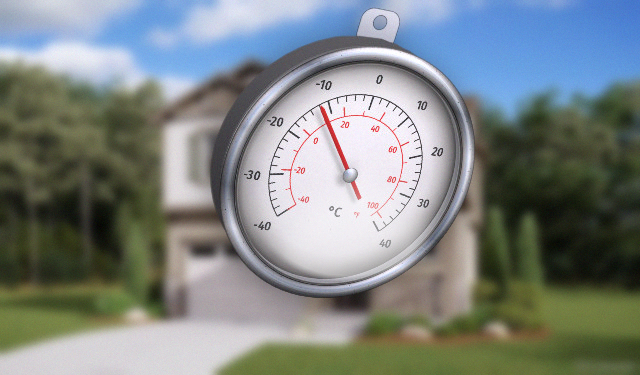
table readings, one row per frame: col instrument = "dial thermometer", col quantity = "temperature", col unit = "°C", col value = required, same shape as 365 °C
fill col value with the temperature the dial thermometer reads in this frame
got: -12 °C
